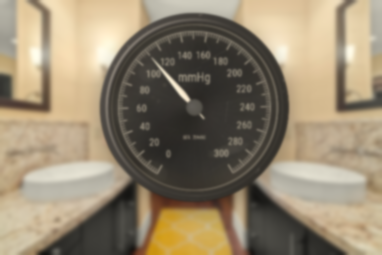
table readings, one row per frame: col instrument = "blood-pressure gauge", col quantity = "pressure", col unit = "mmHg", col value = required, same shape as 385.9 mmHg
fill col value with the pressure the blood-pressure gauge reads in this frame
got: 110 mmHg
